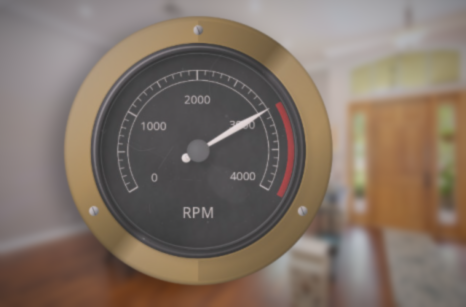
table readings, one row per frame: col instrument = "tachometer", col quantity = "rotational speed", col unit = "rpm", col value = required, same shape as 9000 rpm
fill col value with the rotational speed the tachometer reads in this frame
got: 3000 rpm
